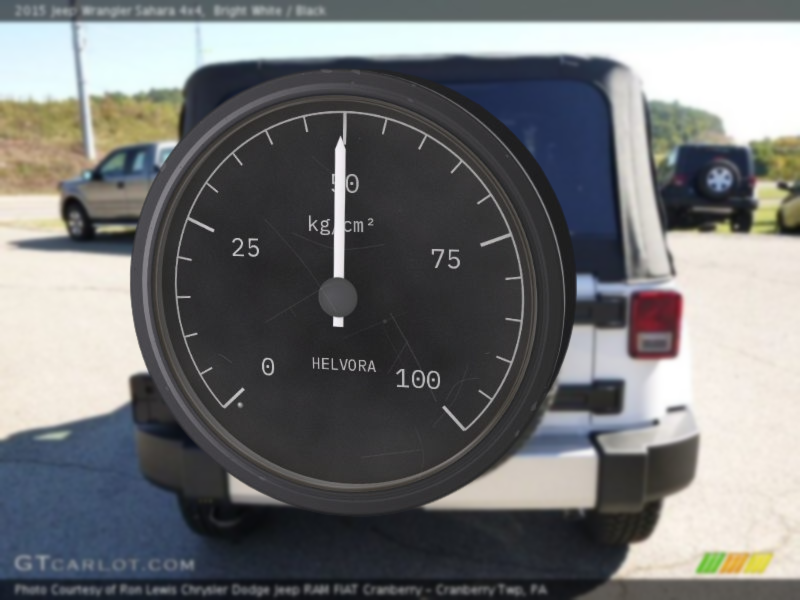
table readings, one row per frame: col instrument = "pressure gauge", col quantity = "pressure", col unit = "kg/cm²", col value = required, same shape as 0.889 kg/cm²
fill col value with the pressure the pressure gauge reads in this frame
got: 50 kg/cm²
